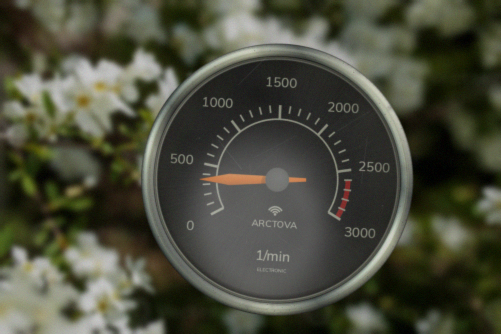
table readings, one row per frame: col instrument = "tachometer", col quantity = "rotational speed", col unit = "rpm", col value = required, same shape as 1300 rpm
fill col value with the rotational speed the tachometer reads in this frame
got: 350 rpm
